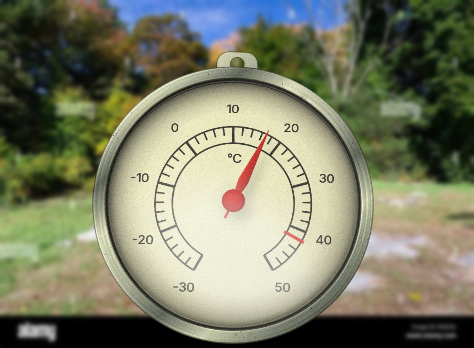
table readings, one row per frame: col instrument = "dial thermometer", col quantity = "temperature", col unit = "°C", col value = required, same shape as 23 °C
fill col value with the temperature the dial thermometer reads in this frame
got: 17 °C
